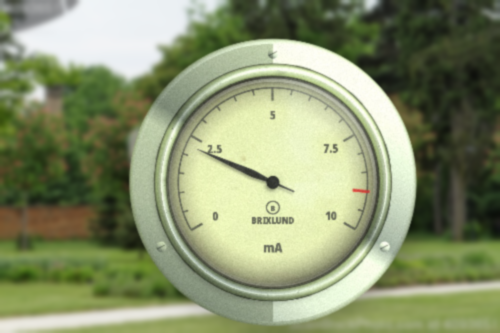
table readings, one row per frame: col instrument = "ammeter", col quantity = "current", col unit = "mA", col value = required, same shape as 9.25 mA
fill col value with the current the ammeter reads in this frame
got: 2.25 mA
